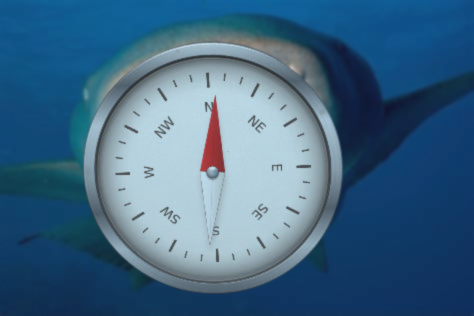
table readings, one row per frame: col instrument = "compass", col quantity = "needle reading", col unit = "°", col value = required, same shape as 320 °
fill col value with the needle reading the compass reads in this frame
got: 5 °
